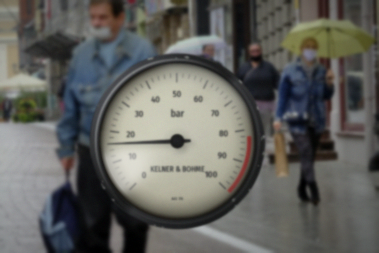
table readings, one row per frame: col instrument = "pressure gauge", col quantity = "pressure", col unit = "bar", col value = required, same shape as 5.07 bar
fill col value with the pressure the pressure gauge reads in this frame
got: 16 bar
